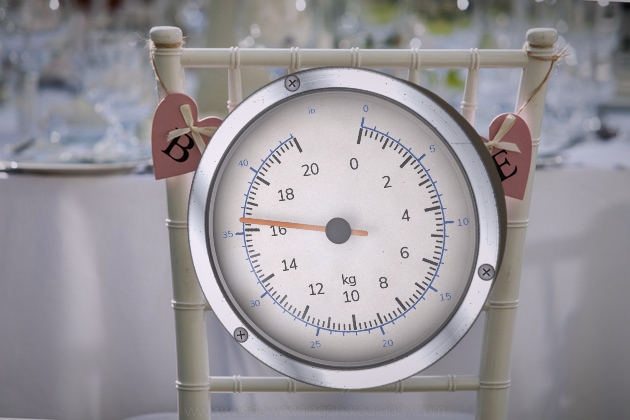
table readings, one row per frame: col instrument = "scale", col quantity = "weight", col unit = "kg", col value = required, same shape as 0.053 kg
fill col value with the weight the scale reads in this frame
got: 16.4 kg
